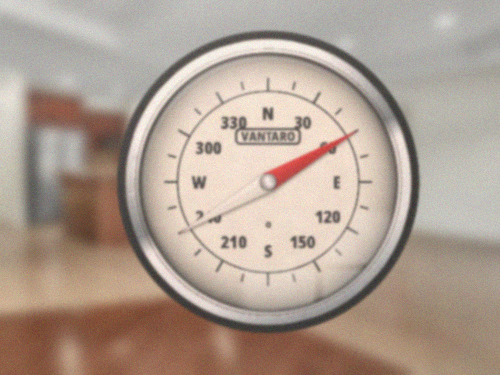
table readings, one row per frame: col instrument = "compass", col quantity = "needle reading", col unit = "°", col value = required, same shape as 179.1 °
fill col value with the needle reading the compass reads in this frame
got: 60 °
